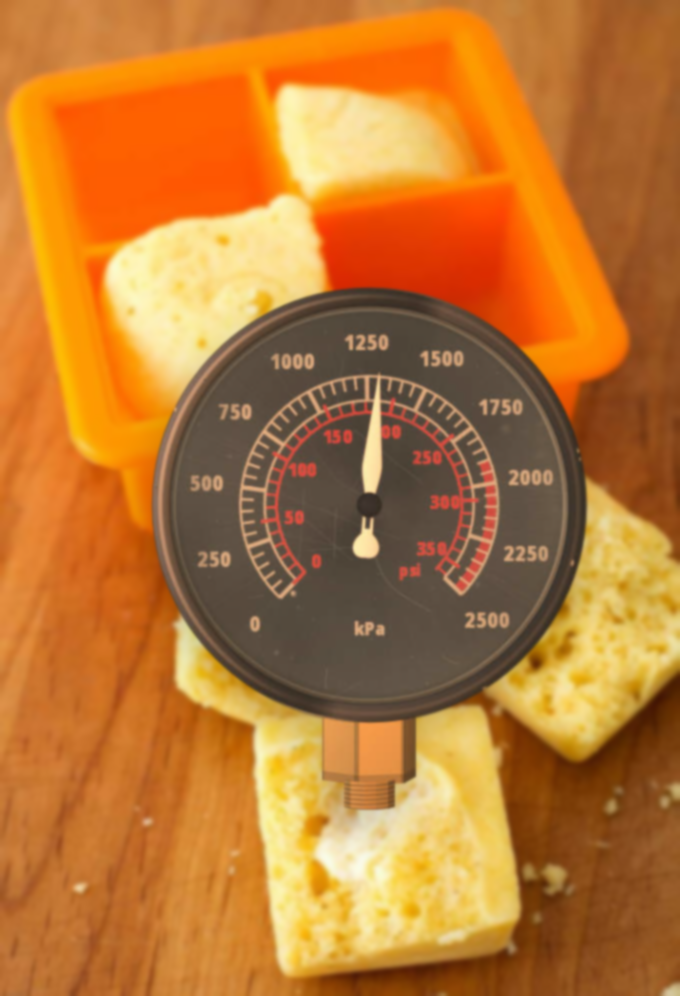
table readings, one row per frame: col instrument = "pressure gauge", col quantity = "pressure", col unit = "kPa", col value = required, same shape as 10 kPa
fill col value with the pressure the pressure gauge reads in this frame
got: 1300 kPa
